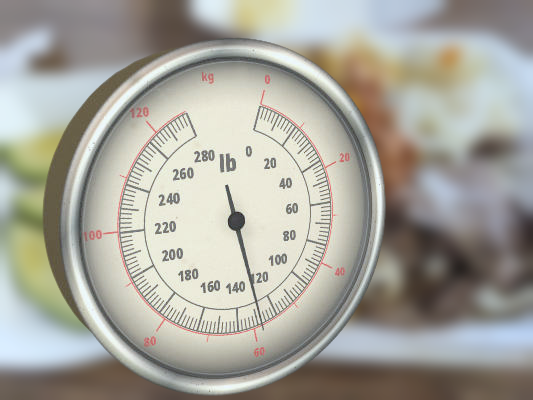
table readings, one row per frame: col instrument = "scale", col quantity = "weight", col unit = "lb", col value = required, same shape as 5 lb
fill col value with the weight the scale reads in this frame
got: 130 lb
